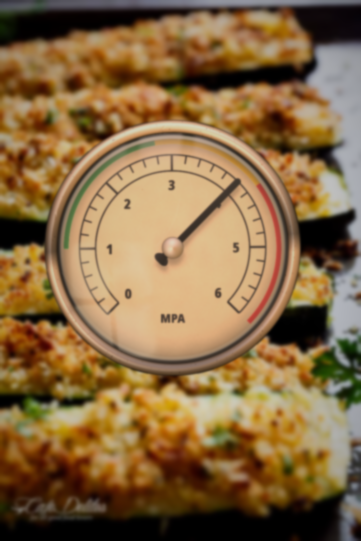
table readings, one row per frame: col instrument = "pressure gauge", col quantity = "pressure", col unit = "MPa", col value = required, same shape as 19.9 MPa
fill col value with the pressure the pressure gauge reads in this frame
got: 4 MPa
